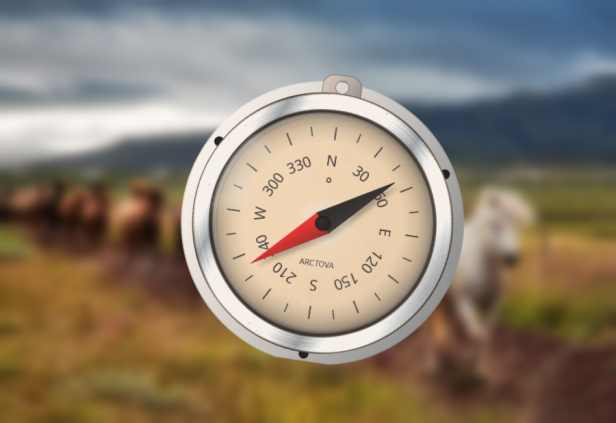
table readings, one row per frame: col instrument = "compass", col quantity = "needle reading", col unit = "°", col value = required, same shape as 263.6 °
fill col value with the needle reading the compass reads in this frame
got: 232.5 °
